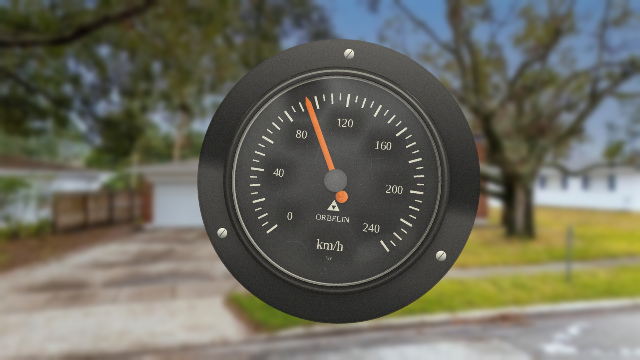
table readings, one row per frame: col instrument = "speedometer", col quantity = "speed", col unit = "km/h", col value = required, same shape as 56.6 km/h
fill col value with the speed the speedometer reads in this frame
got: 95 km/h
